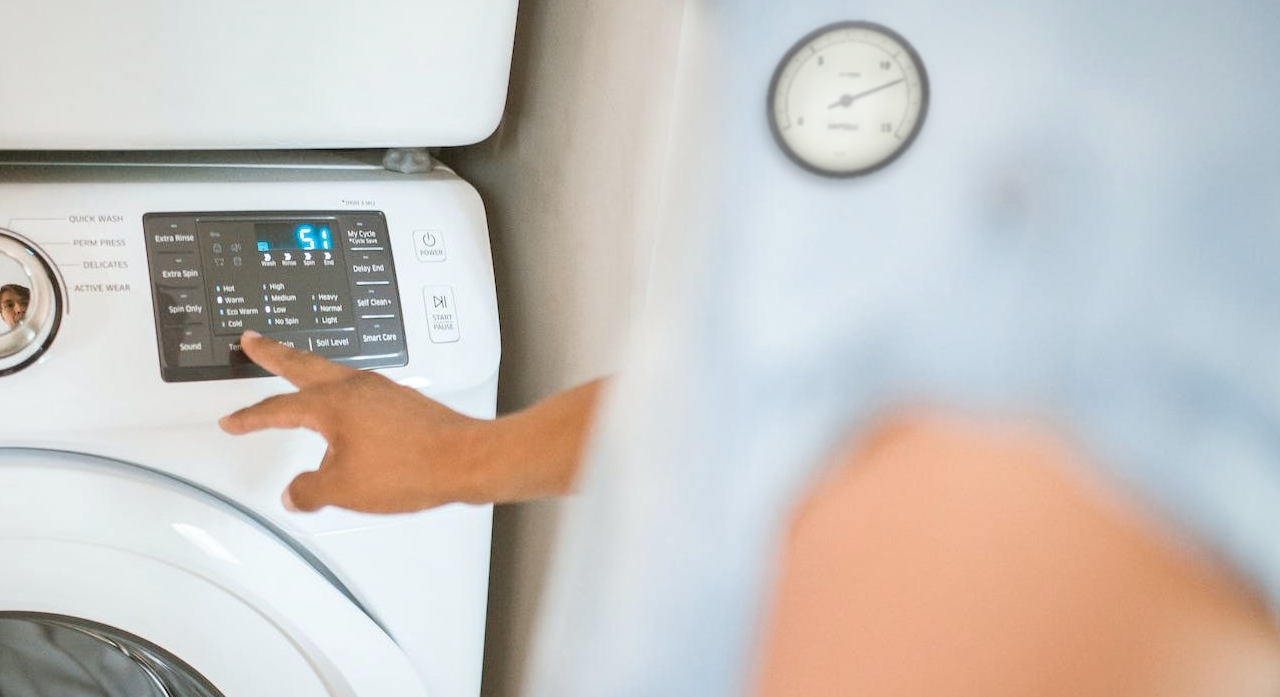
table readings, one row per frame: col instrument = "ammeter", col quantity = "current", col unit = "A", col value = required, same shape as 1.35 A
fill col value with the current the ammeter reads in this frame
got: 11.5 A
